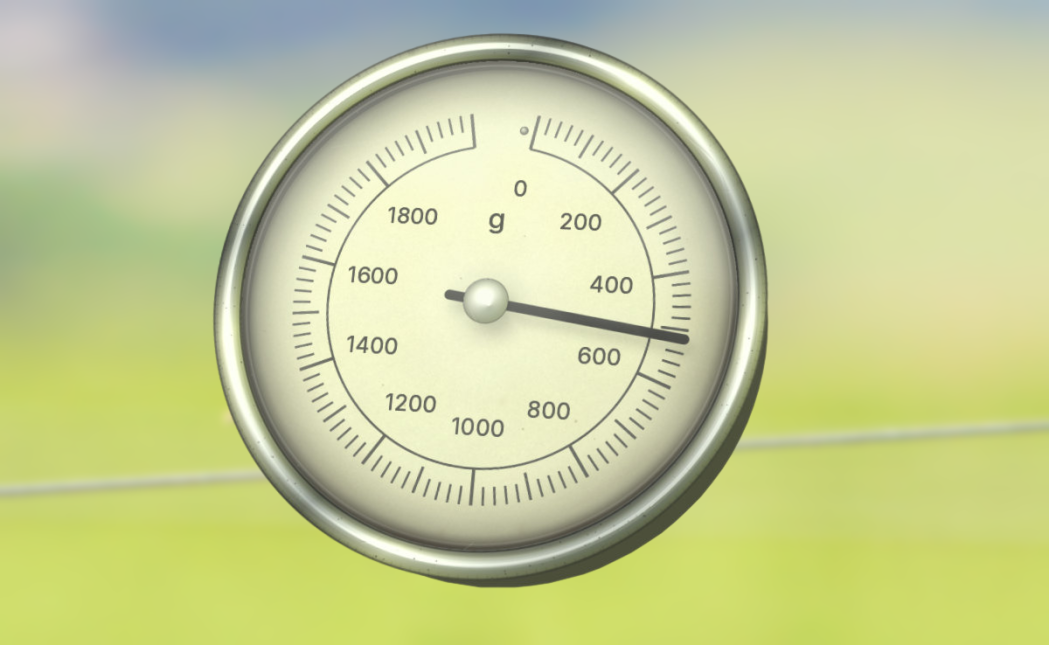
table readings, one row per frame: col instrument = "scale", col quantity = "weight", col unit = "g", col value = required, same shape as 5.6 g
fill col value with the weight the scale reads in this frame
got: 520 g
